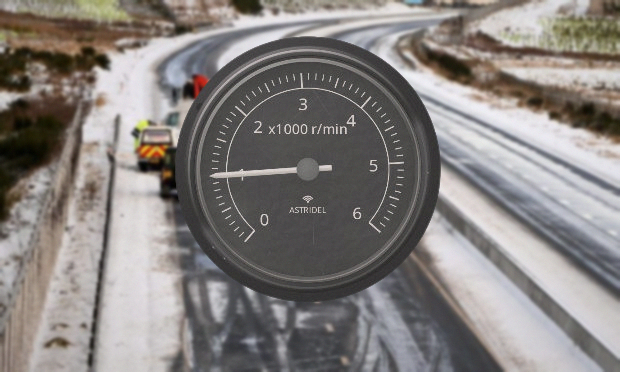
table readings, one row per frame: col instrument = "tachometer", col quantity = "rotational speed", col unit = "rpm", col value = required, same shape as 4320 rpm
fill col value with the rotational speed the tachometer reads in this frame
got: 1000 rpm
